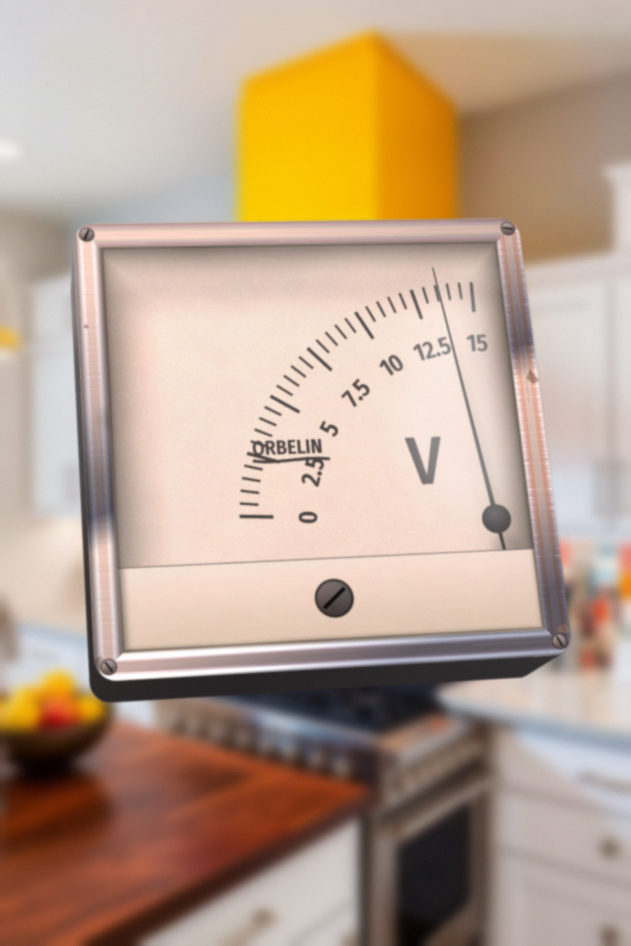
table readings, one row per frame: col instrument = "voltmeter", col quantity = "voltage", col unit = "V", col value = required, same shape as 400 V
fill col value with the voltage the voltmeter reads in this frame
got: 13.5 V
